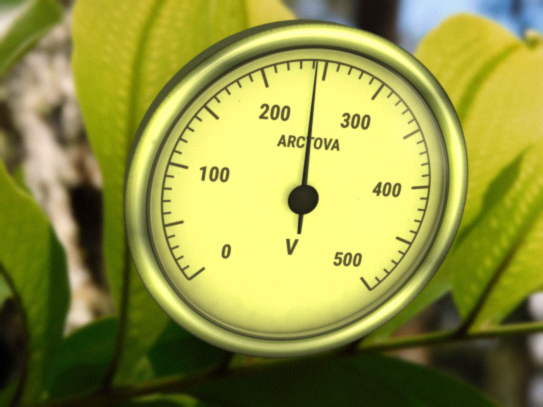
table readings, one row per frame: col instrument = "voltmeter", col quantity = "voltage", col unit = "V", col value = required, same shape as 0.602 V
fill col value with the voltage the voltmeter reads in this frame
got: 240 V
